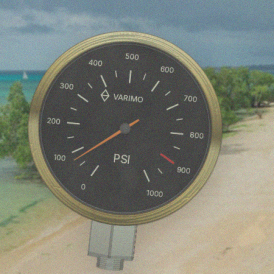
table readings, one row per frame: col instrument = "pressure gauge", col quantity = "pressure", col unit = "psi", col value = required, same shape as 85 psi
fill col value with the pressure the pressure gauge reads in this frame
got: 75 psi
